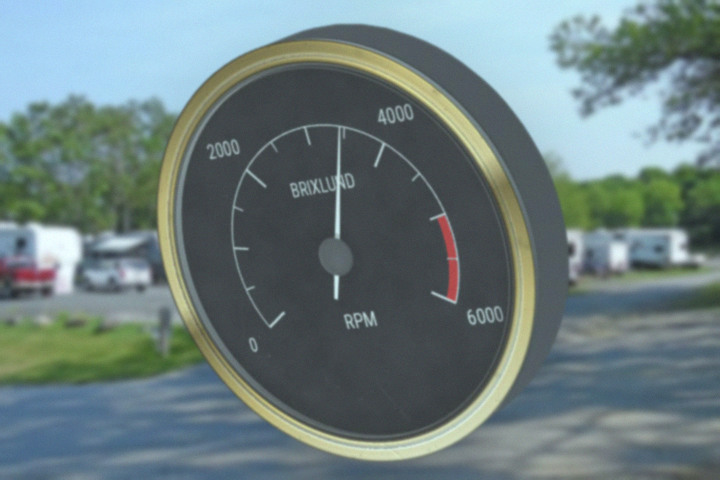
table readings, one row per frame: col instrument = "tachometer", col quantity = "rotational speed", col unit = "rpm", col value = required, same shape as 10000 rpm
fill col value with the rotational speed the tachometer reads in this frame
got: 3500 rpm
